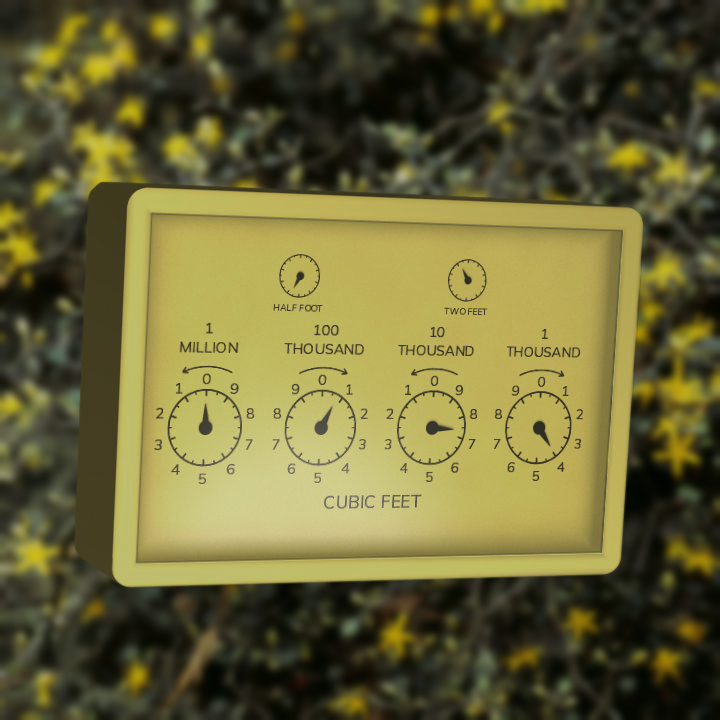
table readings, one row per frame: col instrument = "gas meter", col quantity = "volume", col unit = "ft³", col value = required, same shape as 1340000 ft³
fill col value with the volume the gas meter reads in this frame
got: 7400 ft³
